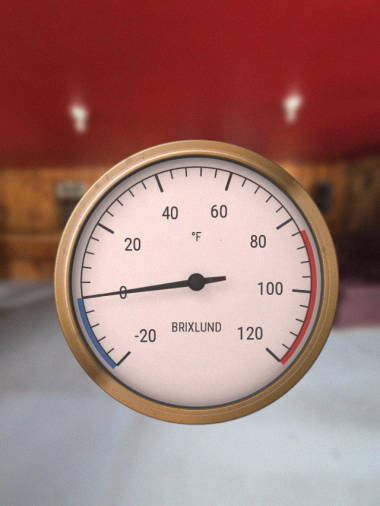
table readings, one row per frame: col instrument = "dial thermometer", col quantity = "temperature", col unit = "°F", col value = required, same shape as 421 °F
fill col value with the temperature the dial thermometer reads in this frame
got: 0 °F
